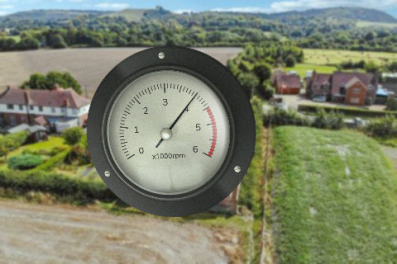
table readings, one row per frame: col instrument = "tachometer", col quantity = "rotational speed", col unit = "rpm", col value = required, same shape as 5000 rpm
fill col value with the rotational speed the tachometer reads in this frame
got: 4000 rpm
